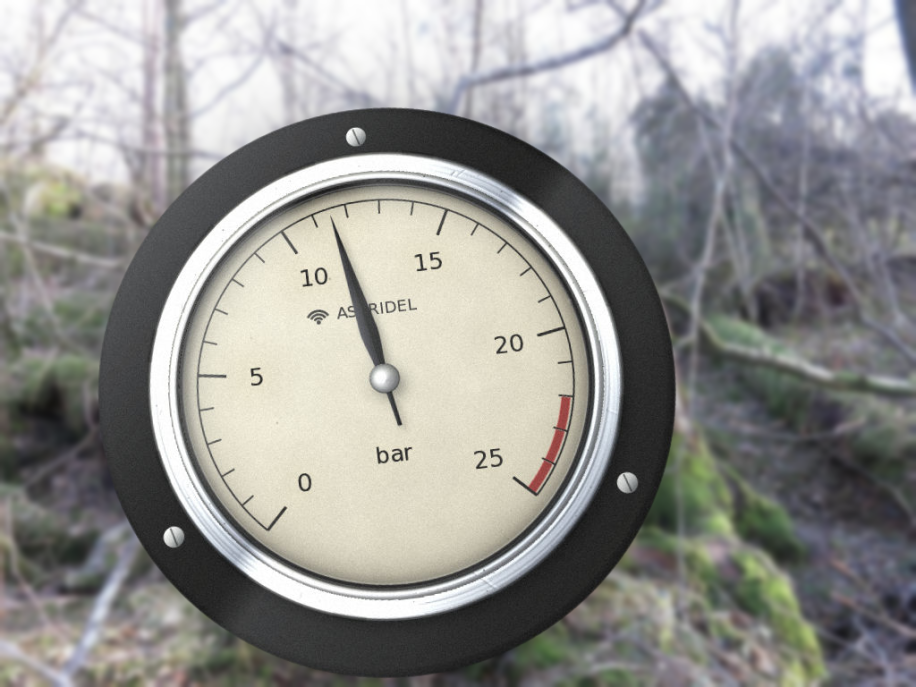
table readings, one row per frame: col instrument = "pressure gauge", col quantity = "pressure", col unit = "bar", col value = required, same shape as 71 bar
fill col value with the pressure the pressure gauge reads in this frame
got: 11.5 bar
